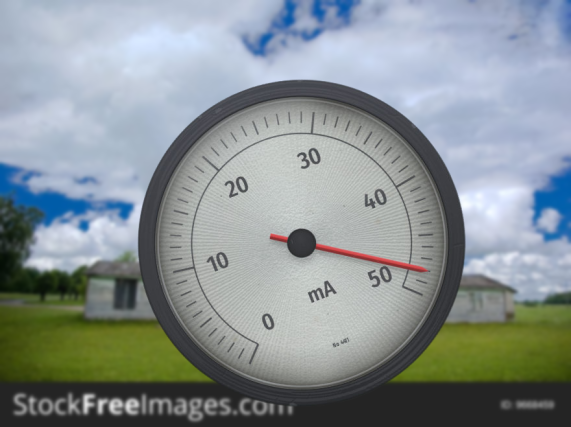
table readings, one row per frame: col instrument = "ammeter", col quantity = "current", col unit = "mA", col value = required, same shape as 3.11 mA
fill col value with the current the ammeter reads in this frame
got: 48 mA
